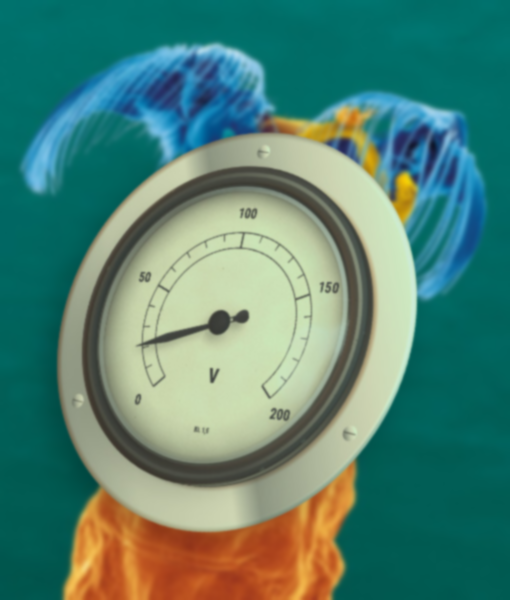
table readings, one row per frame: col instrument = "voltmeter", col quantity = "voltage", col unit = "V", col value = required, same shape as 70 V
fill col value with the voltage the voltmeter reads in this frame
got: 20 V
